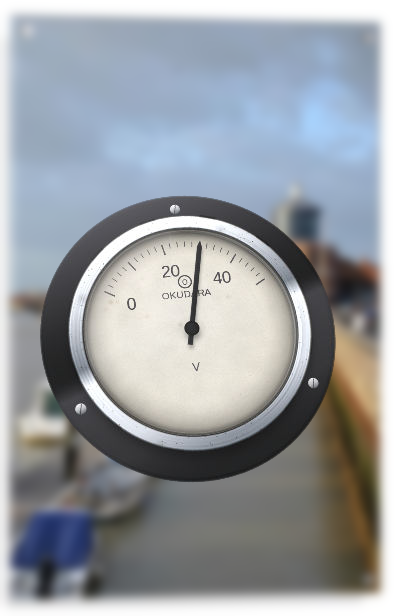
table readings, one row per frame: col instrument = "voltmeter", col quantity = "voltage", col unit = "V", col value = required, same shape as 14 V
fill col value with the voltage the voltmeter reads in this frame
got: 30 V
